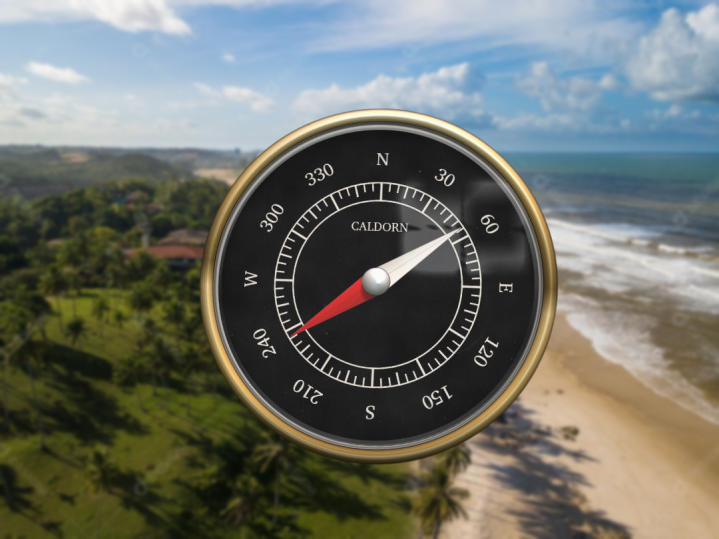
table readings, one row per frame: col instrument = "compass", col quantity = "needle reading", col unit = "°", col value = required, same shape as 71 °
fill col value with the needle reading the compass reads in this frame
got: 235 °
